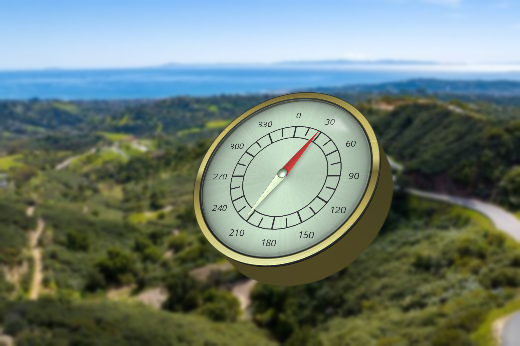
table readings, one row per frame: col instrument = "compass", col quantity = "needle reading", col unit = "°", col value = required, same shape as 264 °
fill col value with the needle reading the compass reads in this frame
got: 30 °
